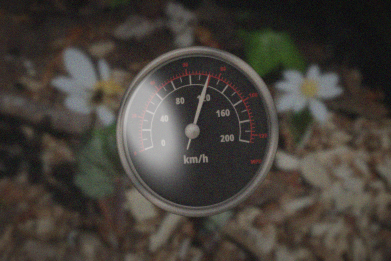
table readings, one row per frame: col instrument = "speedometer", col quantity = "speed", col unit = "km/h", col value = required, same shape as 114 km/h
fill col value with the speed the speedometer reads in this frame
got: 120 km/h
